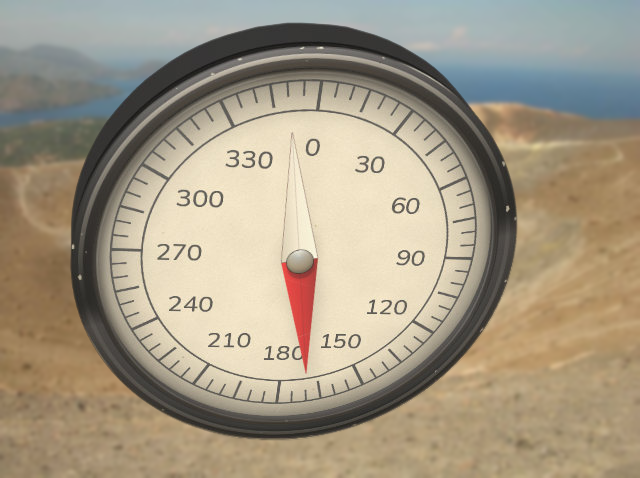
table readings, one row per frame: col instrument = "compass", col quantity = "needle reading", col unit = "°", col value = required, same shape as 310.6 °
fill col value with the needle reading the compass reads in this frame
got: 170 °
